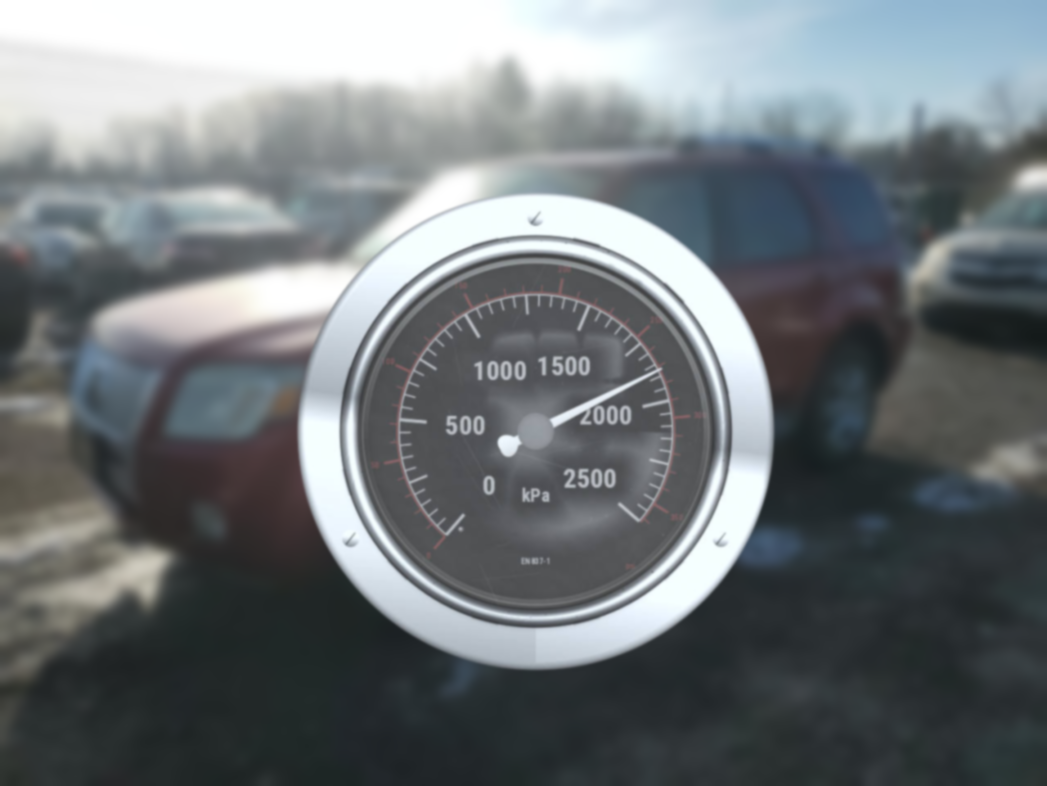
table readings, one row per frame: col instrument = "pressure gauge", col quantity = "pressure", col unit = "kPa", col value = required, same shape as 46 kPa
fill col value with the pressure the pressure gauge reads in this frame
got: 1875 kPa
